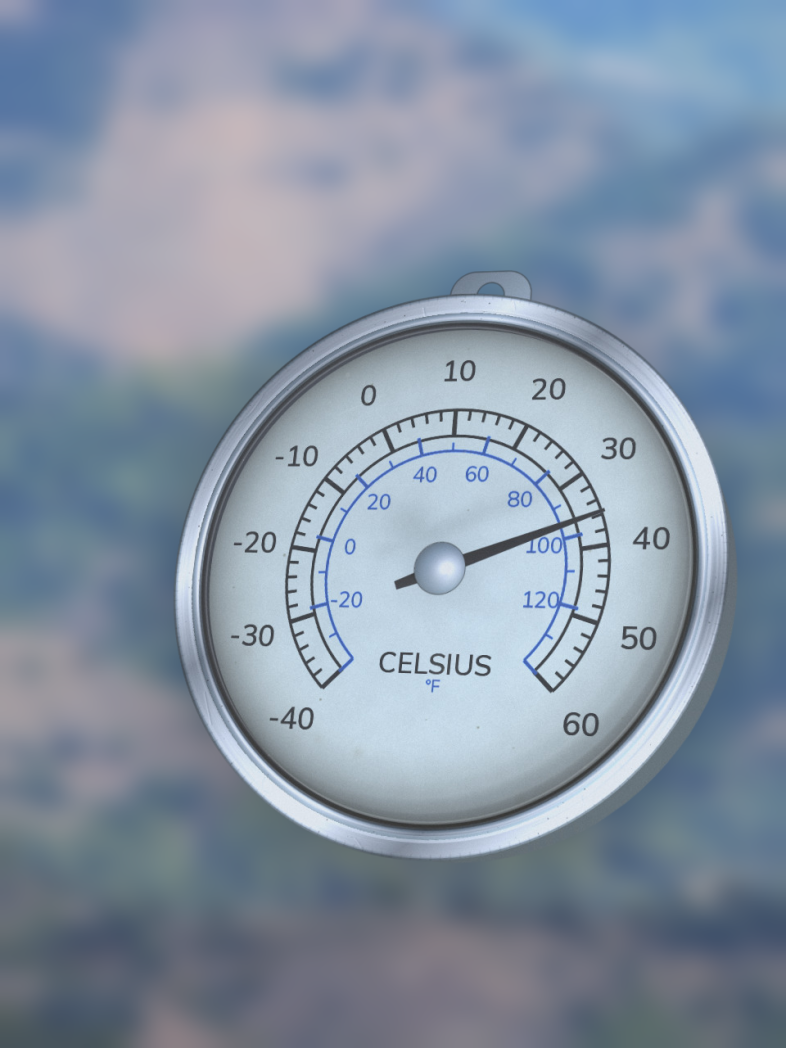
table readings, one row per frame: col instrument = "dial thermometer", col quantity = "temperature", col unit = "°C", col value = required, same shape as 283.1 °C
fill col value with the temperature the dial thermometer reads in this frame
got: 36 °C
